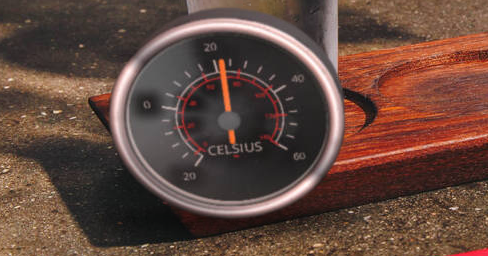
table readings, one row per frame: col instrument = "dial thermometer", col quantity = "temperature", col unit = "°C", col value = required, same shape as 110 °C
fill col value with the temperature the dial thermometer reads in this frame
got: 22 °C
